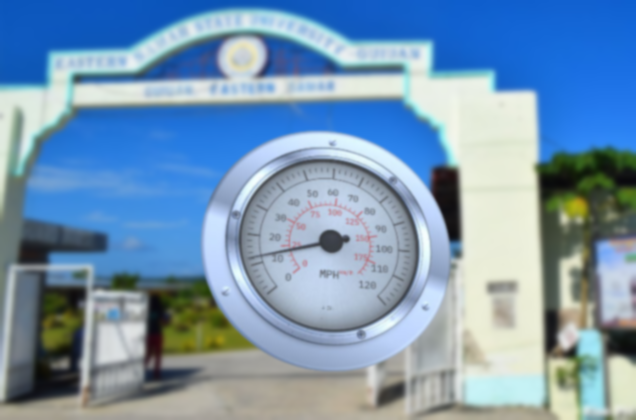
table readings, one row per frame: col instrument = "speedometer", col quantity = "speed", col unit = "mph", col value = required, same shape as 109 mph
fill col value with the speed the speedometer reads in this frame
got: 12 mph
